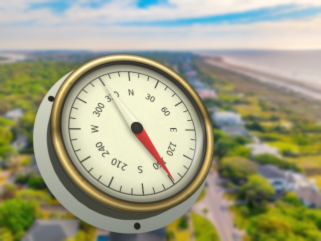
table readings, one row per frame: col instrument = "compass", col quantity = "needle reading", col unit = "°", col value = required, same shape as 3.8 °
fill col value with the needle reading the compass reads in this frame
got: 150 °
